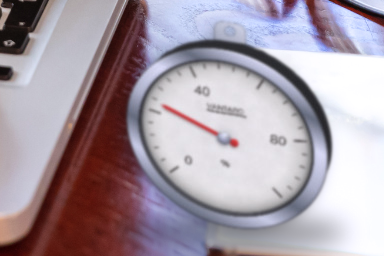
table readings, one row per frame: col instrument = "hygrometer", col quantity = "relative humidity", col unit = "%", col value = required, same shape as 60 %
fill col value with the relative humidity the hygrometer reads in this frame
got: 24 %
